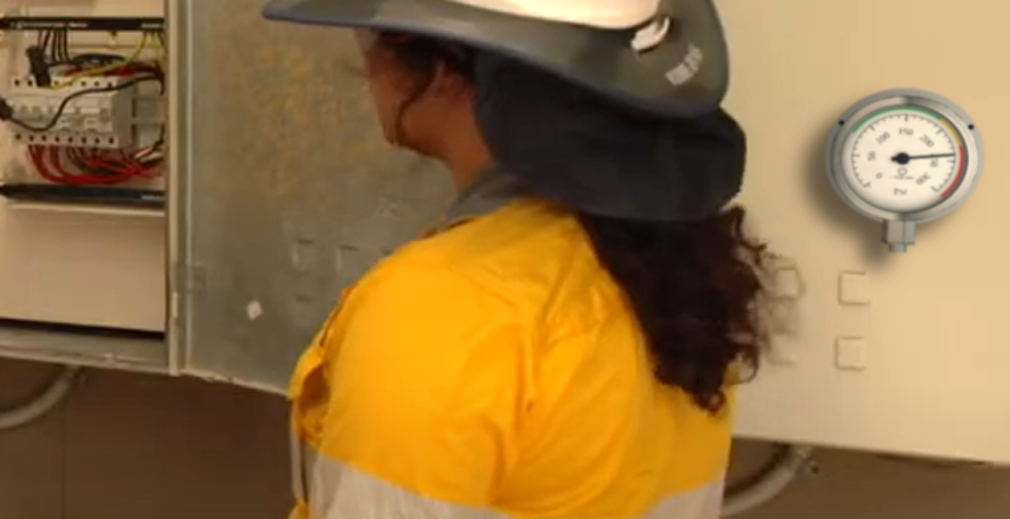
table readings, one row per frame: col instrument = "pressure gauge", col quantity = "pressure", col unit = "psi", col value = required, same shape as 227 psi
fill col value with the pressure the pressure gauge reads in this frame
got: 240 psi
